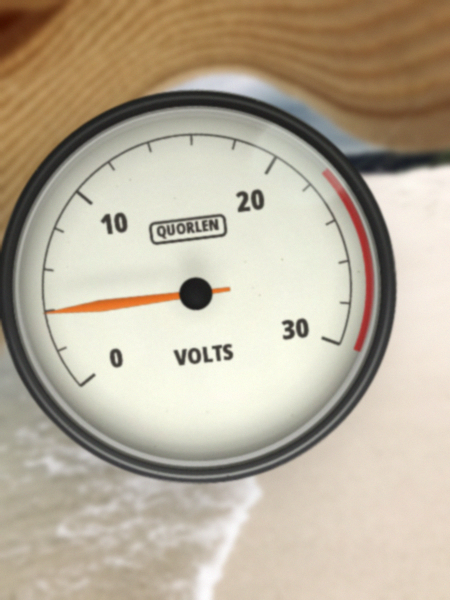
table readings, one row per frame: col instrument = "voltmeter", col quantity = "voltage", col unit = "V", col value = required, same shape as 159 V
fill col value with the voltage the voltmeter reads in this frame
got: 4 V
